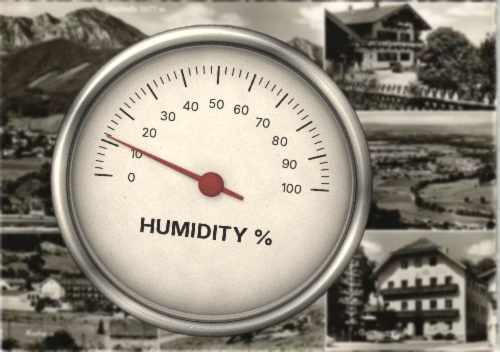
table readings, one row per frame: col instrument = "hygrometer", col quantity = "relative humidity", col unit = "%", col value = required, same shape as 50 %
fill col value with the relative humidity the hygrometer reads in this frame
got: 12 %
